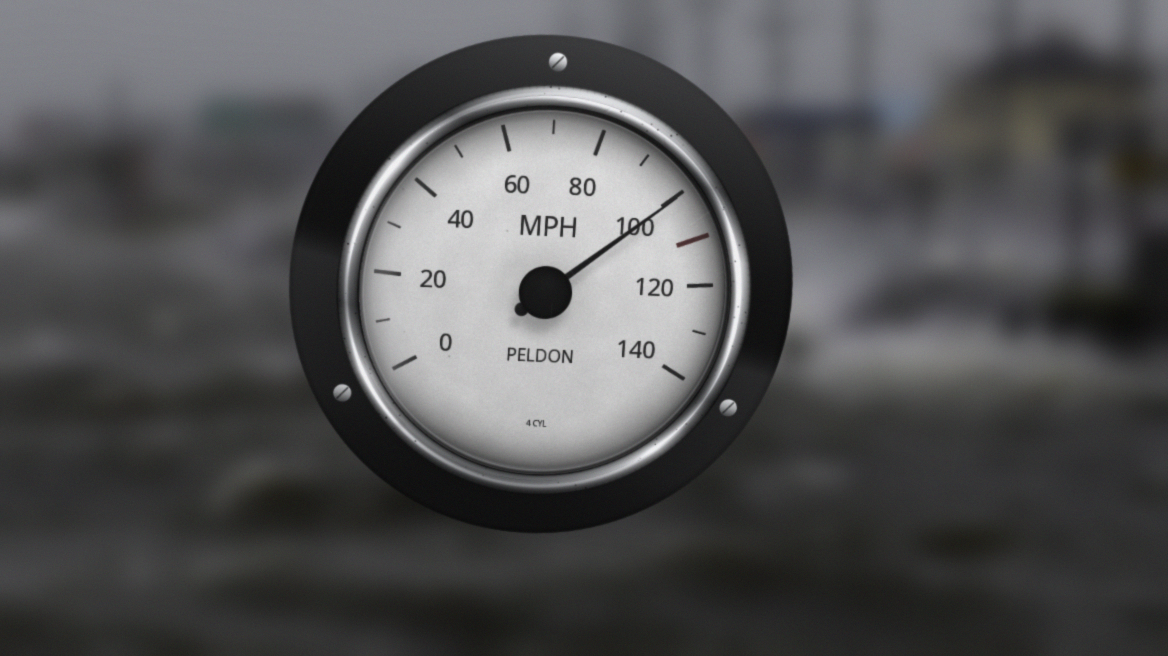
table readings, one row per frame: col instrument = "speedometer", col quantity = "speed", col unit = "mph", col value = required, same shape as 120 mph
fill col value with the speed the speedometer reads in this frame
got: 100 mph
